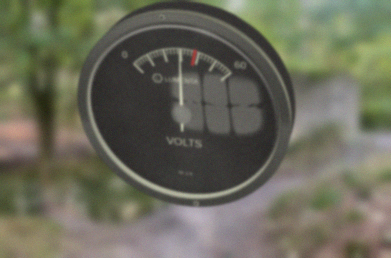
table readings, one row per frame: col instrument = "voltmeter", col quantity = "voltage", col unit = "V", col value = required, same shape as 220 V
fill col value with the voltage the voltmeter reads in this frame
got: 30 V
